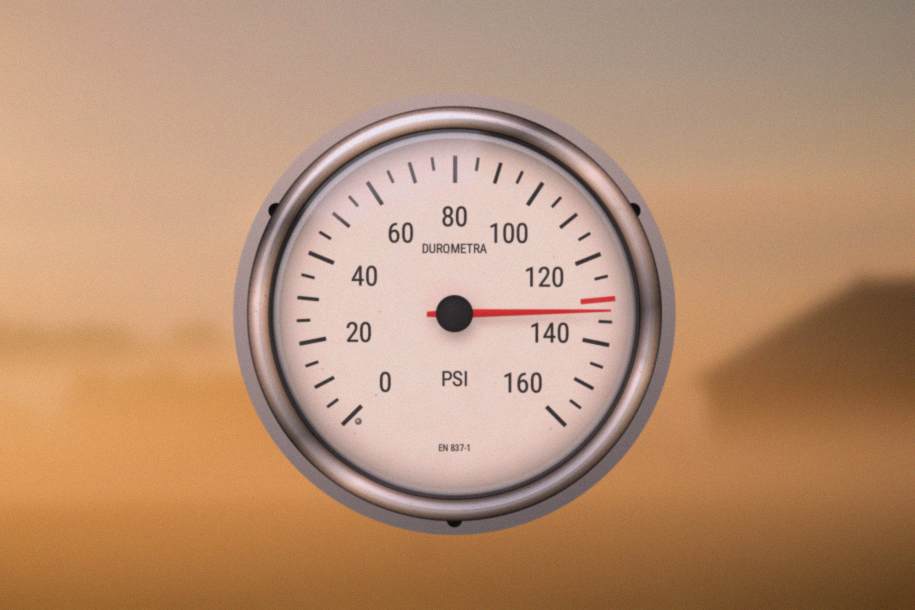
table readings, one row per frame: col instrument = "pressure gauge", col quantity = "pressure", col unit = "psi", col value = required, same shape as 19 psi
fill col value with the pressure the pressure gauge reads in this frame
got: 132.5 psi
